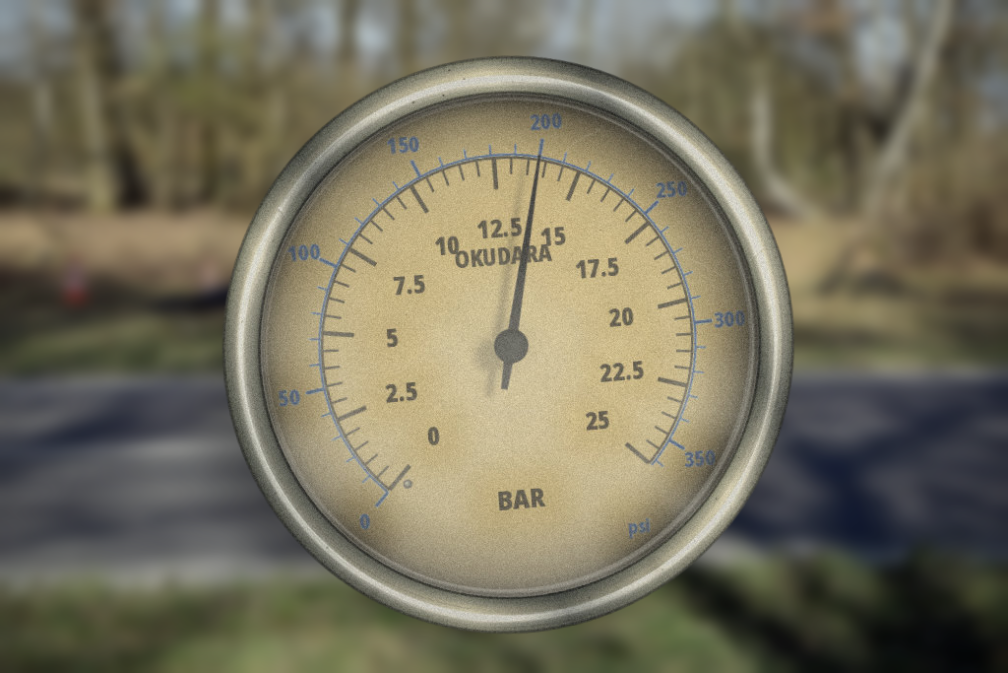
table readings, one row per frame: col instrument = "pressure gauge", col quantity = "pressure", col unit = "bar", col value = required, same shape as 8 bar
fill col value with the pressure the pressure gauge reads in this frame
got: 13.75 bar
